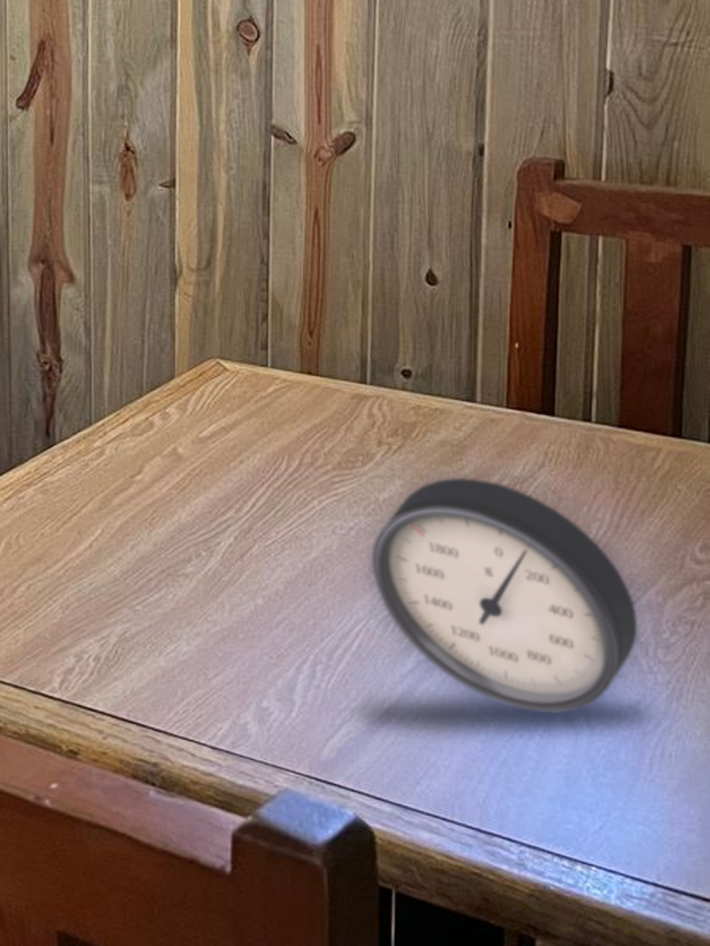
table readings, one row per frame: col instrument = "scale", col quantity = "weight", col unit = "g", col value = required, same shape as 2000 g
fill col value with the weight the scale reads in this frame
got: 100 g
